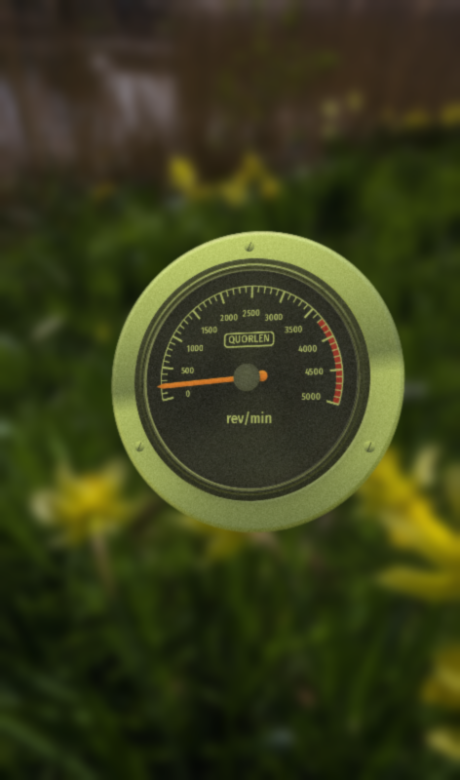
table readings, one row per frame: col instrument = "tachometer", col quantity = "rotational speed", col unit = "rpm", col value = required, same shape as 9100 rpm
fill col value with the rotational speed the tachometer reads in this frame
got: 200 rpm
